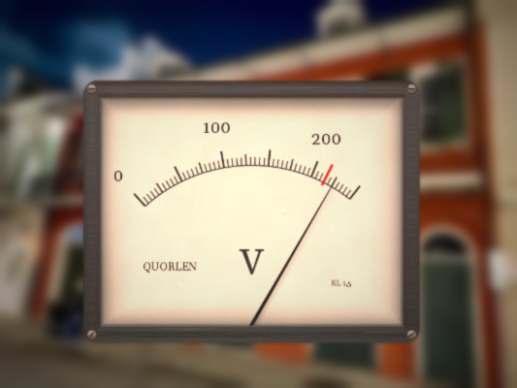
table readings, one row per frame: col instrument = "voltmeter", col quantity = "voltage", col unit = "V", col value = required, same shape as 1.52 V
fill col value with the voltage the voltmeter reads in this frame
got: 225 V
